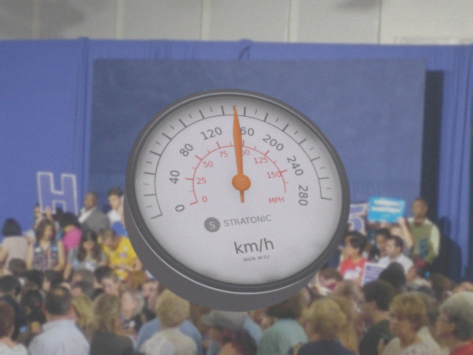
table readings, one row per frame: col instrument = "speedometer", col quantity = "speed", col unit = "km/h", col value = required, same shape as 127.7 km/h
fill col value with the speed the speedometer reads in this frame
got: 150 km/h
